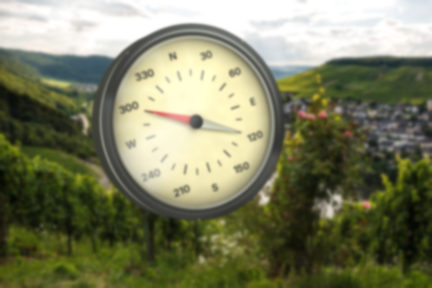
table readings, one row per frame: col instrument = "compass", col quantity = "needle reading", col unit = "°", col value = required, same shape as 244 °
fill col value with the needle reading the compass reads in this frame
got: 300 °
